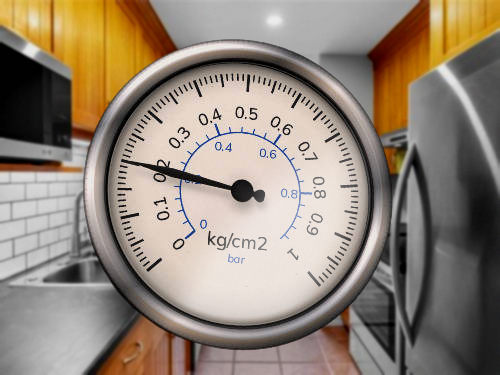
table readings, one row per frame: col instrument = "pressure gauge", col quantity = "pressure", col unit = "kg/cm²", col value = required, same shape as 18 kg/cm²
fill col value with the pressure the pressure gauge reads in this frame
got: 0.2 kg/cm²
